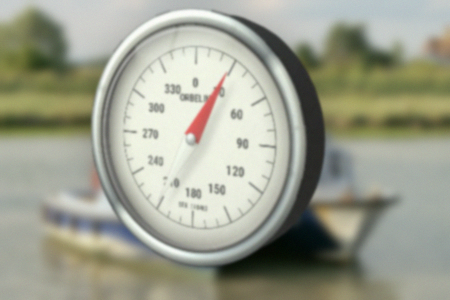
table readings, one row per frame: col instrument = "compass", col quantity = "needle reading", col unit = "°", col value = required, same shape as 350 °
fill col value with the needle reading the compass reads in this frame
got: 30 °
